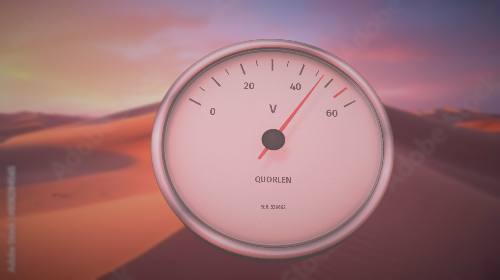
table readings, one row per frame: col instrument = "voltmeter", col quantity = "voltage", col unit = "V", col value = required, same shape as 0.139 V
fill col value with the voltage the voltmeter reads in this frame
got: 47.5 V
